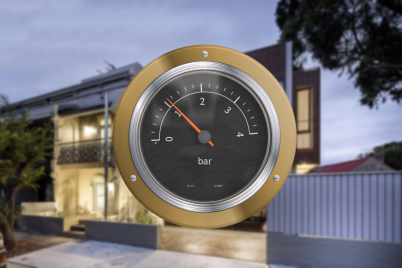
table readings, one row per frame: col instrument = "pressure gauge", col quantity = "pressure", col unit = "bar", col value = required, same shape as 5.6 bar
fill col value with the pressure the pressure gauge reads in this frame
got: 1.1 bar
